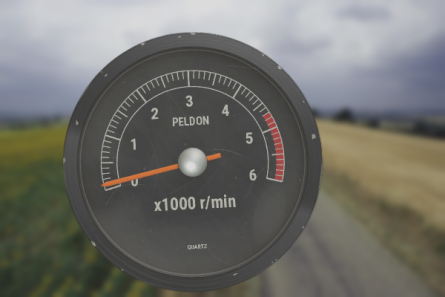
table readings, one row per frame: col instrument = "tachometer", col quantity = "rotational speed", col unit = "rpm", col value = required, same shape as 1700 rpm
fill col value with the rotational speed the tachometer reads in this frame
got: 100 rpm
